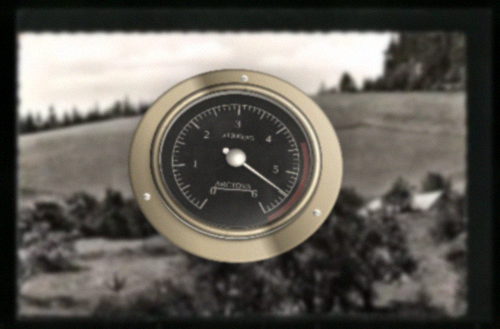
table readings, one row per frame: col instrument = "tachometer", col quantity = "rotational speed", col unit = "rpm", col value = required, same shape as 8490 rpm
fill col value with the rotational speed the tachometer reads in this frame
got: 5500 rpm
